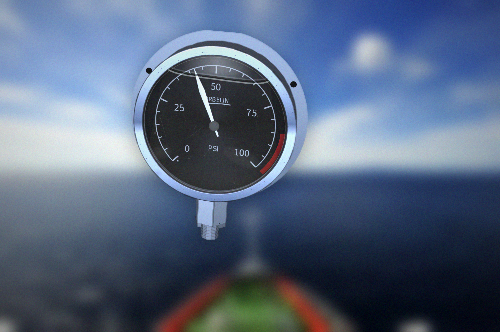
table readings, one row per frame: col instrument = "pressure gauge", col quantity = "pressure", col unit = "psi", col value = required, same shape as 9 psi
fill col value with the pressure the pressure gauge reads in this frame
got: 42.5 psi
